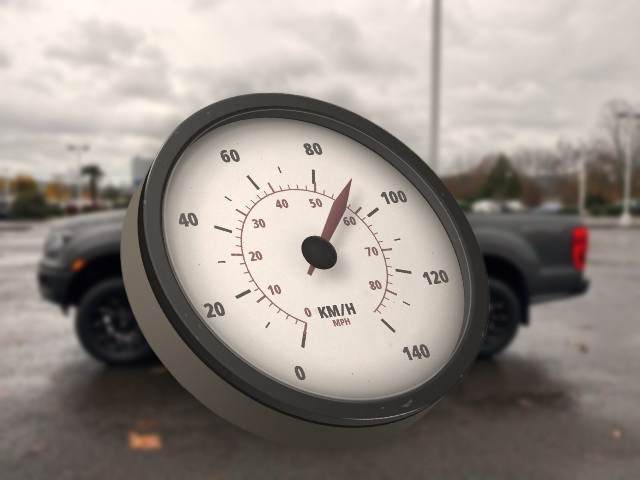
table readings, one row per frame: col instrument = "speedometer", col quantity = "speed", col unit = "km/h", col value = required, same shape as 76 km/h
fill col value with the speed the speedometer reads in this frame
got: 90 km/h
